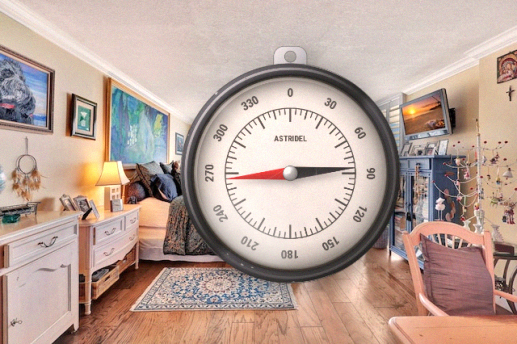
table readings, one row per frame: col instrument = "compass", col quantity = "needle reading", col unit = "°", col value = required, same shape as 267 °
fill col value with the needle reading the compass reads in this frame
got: 265 °
